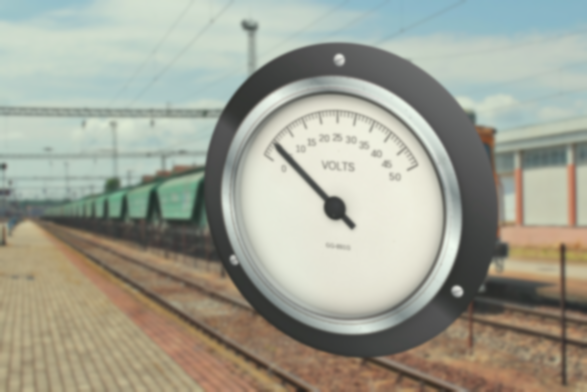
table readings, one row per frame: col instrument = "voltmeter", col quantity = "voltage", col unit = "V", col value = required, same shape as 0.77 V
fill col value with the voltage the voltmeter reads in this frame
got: 5 V
